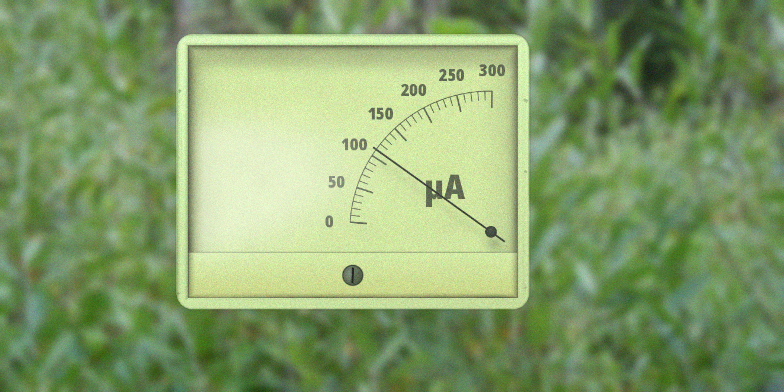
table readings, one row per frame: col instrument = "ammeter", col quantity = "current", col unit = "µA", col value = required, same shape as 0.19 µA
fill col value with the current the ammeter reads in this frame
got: 110 µA
